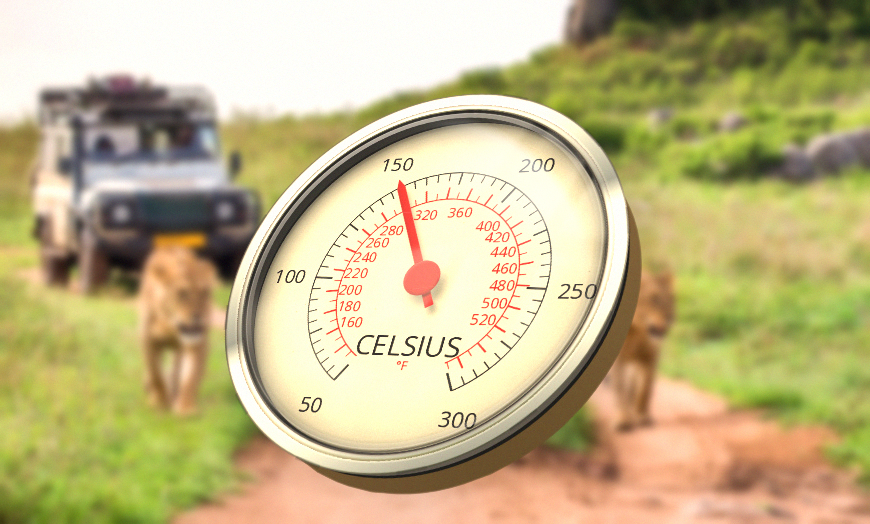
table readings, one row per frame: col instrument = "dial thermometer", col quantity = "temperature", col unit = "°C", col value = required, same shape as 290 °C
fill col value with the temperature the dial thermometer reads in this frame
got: 150 °C
